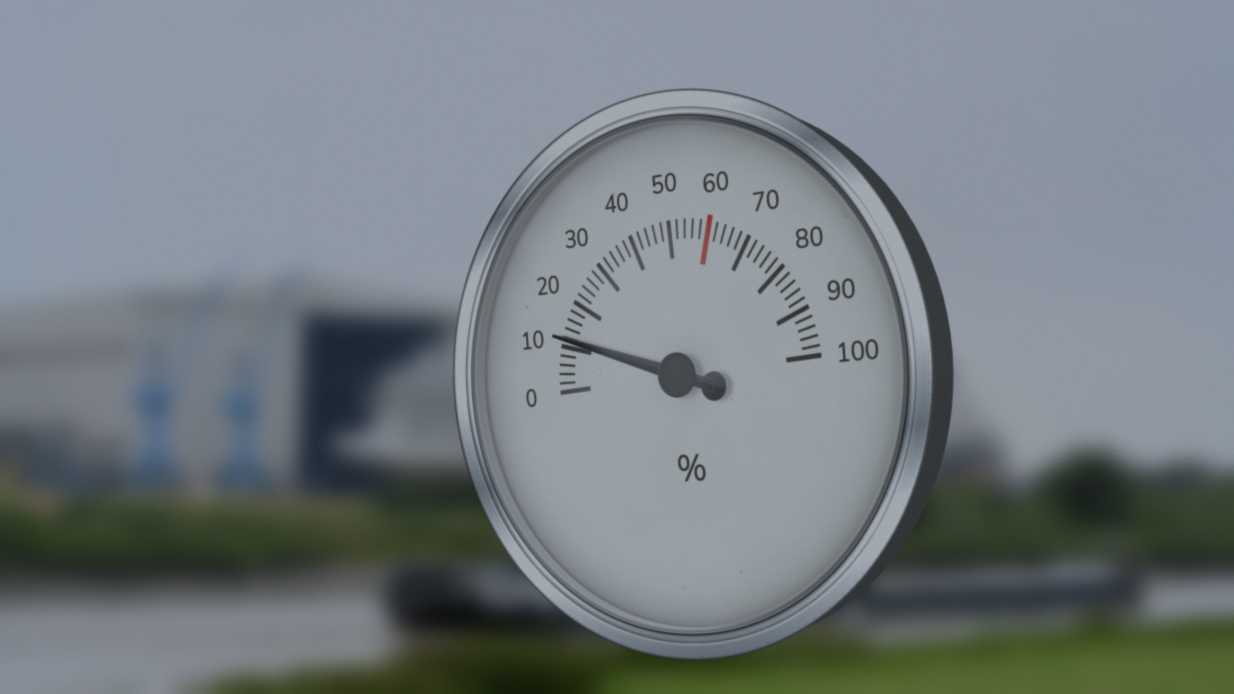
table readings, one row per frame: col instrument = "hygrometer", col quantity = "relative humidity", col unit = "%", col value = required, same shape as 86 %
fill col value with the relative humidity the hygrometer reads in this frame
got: 12 %
